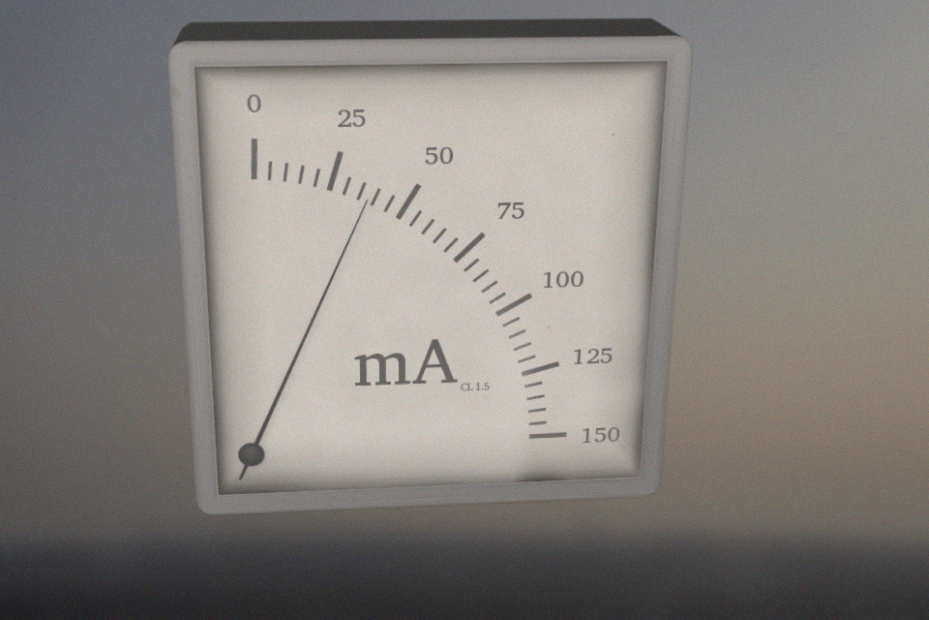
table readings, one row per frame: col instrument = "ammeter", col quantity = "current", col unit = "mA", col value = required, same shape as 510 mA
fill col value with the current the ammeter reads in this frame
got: 37.5 mA
